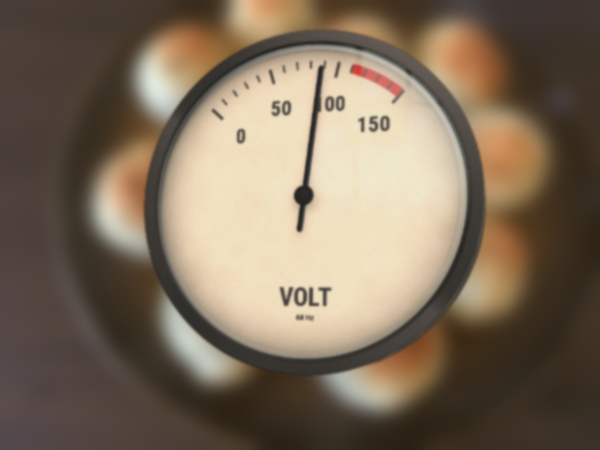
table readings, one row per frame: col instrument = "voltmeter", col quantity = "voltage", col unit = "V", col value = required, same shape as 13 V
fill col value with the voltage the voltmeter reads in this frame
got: 90 V
